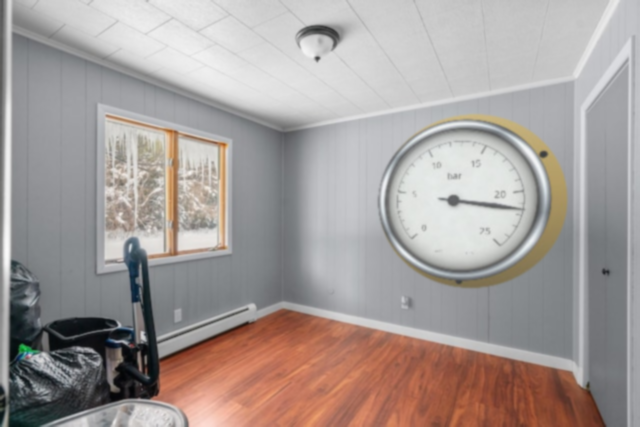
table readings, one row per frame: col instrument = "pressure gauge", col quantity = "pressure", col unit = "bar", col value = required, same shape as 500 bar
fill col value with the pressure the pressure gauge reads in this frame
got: 21.5 bar
